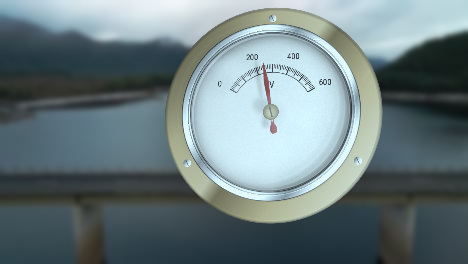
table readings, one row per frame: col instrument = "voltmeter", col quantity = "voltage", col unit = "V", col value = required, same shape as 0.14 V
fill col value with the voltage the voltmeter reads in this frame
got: 250 V
